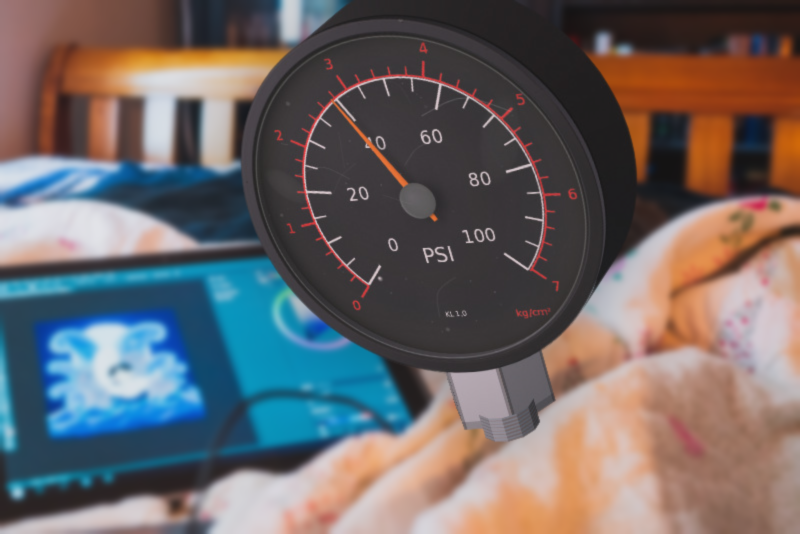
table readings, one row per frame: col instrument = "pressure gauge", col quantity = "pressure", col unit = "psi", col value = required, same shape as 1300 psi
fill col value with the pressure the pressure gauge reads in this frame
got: 40 psi
